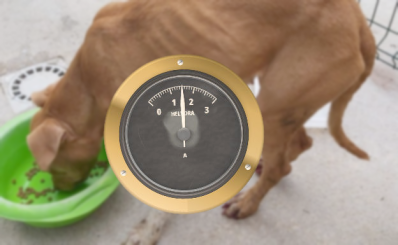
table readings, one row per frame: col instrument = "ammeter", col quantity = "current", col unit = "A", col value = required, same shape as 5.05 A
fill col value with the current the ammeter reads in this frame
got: 1.5 A
